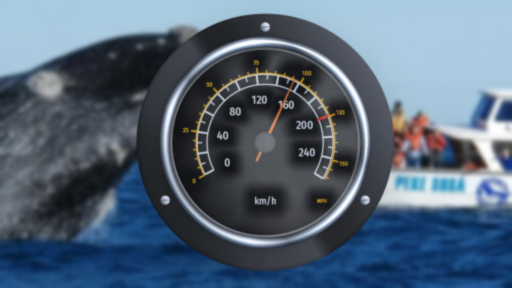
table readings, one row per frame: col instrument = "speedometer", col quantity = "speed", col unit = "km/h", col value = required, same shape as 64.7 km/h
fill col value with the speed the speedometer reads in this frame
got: 155 km/h
